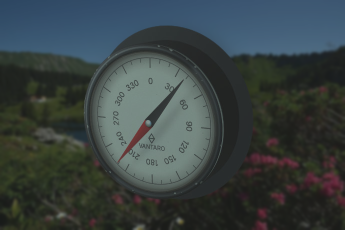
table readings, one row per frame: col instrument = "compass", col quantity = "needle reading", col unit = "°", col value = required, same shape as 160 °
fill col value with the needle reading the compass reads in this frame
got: 220 °
